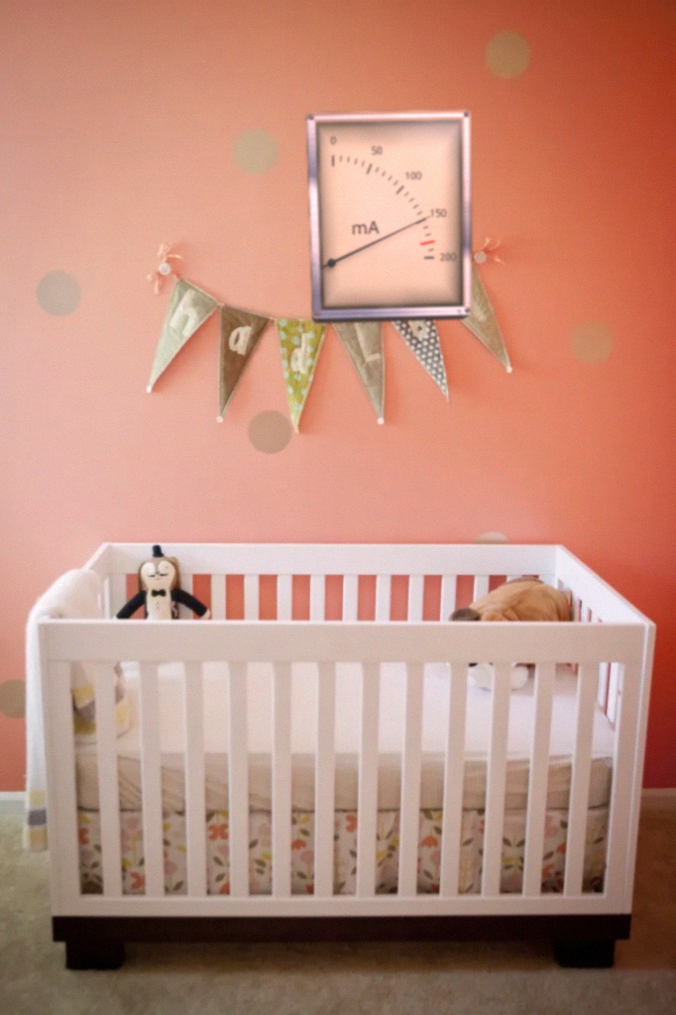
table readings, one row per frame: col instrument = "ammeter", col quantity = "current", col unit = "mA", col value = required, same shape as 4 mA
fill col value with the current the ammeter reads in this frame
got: 150 mA
